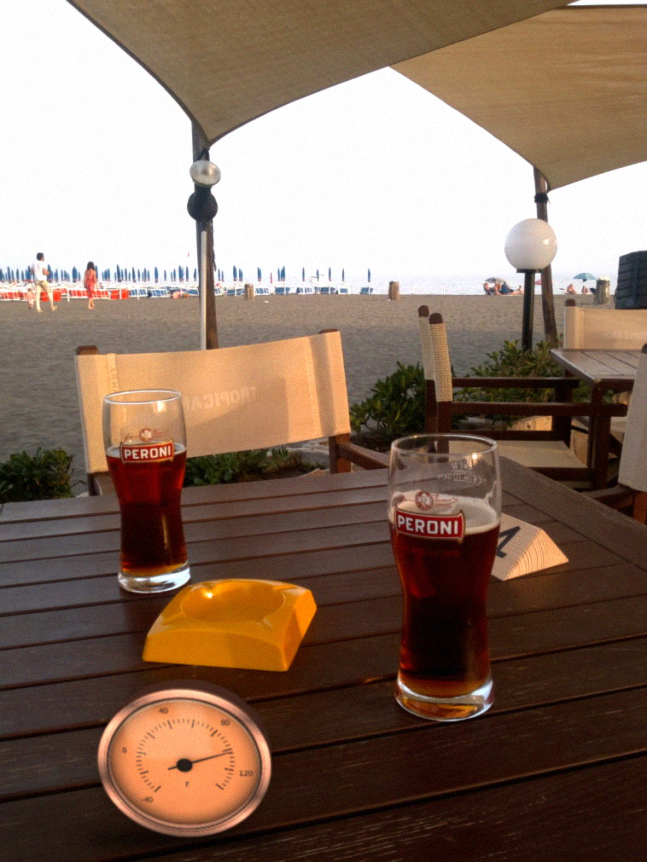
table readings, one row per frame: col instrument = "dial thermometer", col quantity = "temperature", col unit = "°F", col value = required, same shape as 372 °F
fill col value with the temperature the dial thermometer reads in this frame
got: 100 °F
